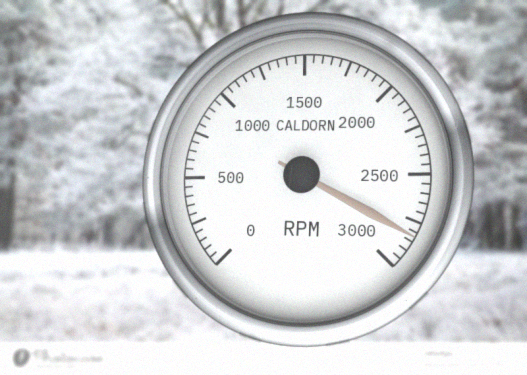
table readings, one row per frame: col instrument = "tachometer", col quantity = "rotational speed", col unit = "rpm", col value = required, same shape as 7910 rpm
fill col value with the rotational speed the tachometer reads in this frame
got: 2825 rpm
